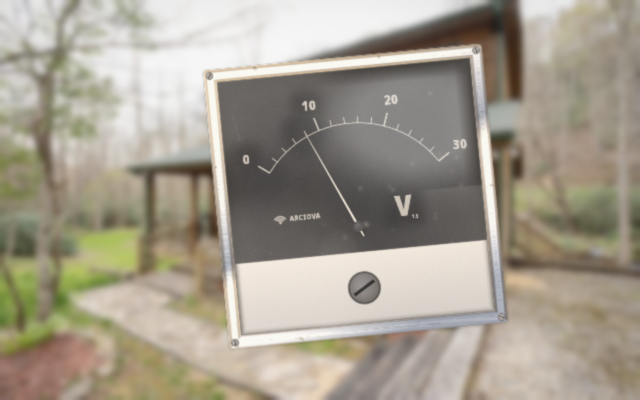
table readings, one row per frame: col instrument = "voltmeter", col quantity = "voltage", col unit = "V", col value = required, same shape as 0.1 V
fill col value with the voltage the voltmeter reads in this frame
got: 8 V
